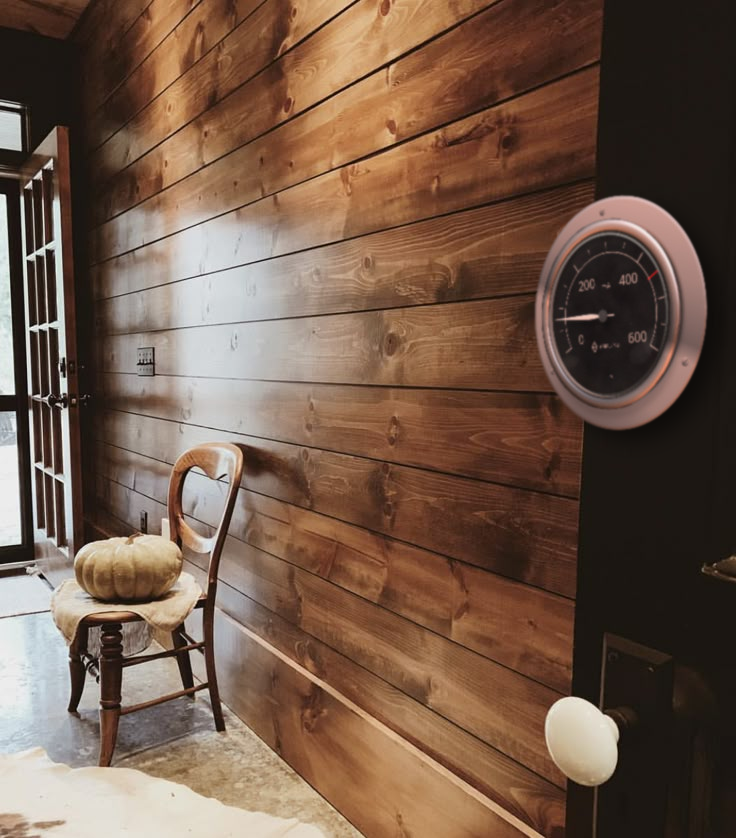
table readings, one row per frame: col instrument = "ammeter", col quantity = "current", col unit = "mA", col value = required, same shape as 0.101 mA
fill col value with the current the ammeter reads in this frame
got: 75 mA
